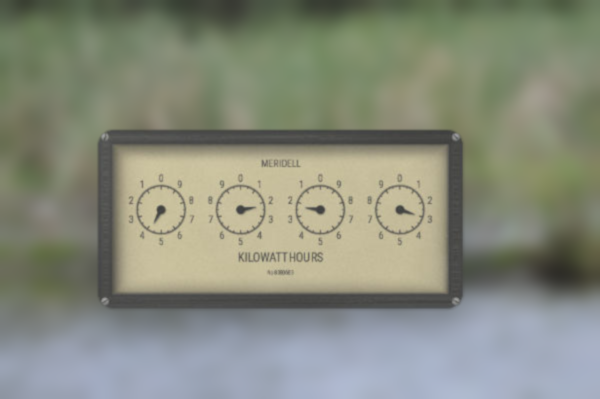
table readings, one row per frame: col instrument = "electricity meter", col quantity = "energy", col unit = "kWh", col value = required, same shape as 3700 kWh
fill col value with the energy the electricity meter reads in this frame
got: 4223 kWh
